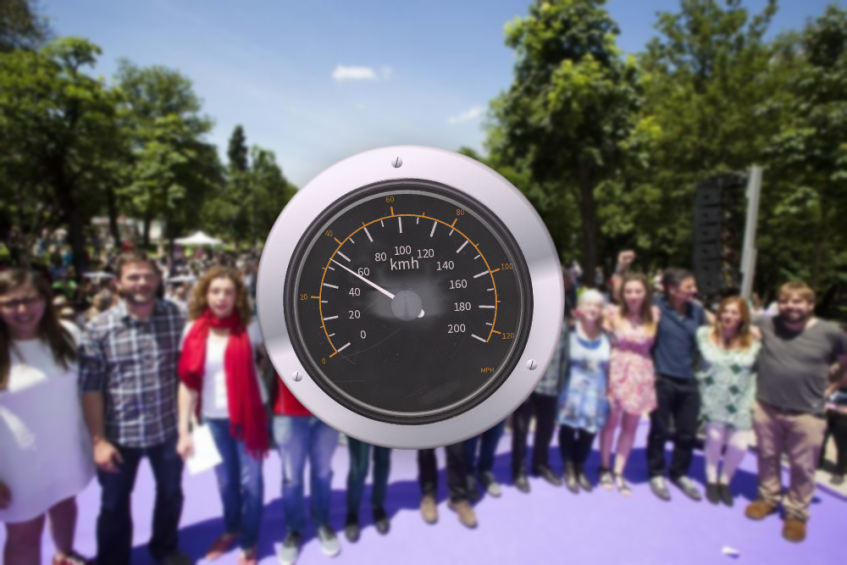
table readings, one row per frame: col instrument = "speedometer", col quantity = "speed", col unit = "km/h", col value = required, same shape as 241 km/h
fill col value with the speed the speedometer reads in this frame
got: 55 km/h
